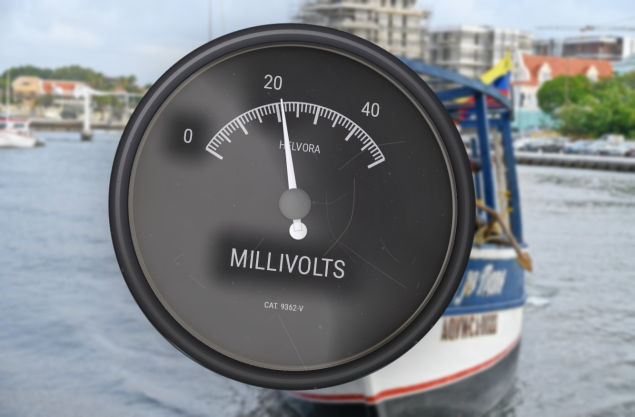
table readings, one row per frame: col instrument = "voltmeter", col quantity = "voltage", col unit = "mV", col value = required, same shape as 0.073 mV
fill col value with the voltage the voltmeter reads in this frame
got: 21 mV
